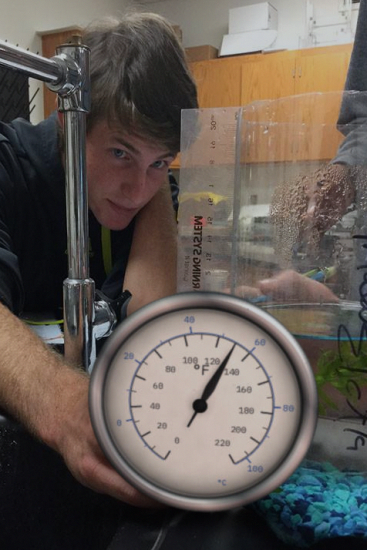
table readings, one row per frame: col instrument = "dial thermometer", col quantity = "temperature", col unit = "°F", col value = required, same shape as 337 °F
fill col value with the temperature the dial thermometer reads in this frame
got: 130 °F
